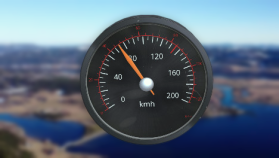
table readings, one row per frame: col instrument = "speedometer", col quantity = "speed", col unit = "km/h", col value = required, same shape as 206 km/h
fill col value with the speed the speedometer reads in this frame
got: 75 km/h
